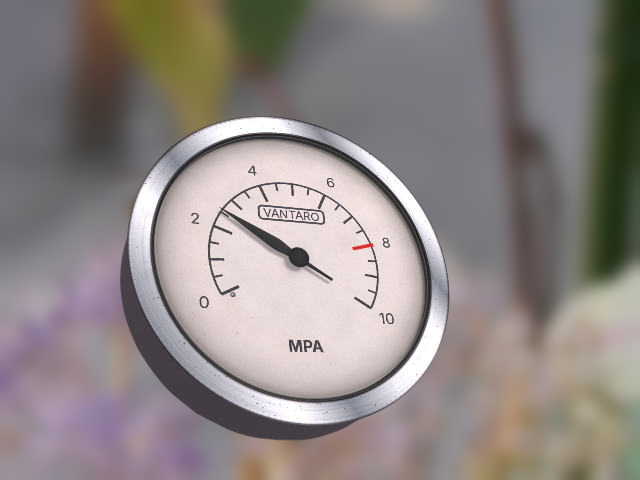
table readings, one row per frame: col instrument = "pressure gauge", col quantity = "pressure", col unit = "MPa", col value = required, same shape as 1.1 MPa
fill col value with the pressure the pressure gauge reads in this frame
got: 2.5 MPa
